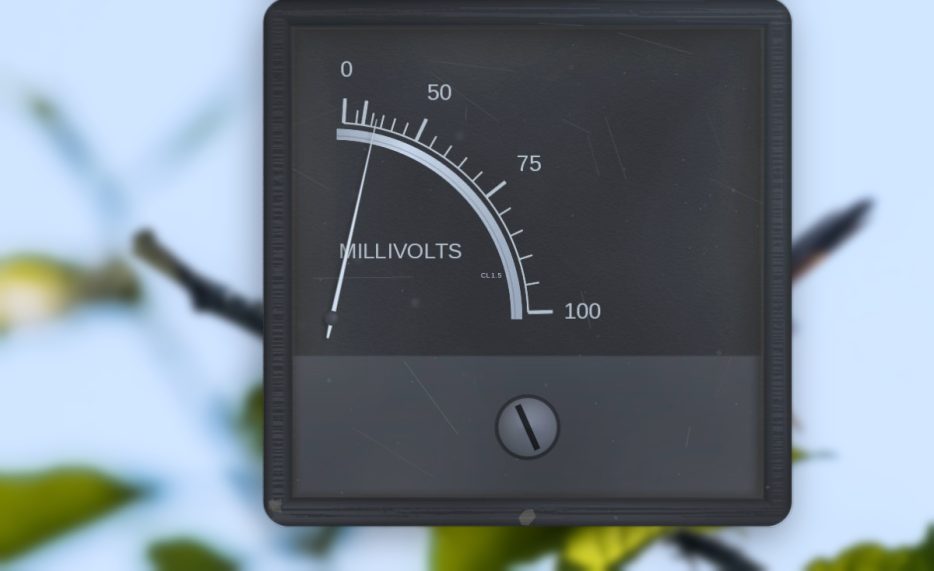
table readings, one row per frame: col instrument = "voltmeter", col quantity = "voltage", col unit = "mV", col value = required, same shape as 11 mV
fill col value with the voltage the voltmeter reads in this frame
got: 32.5 mV
